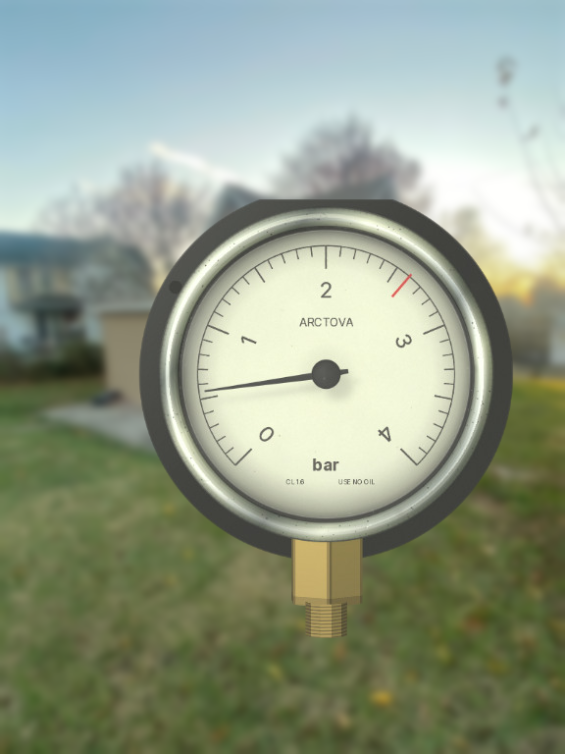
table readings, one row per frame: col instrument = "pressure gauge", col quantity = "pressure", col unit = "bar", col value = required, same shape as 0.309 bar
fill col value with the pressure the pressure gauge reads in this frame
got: 0.55 bar
